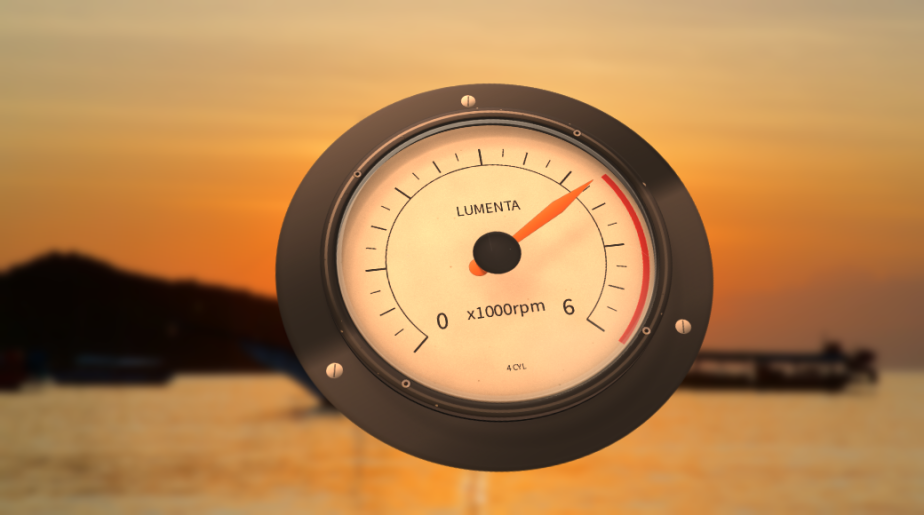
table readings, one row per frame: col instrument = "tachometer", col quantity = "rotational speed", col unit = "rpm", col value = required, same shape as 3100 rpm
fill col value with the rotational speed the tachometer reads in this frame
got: 4250 rpm
